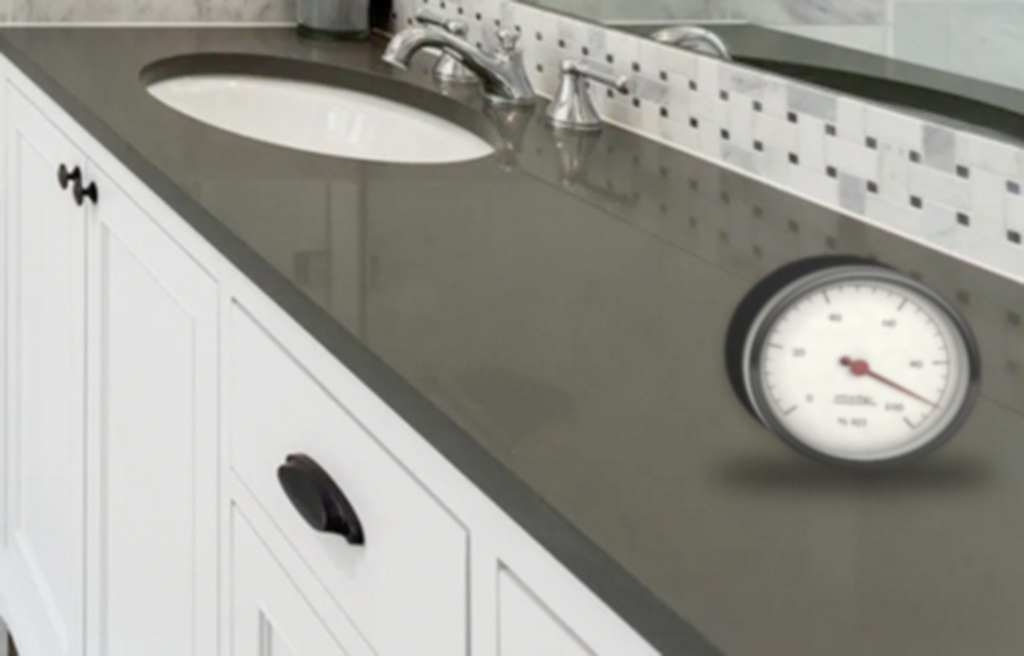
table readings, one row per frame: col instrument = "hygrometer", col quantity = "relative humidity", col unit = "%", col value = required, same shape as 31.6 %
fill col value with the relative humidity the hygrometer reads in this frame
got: 92 %
